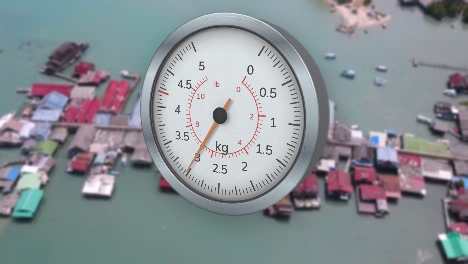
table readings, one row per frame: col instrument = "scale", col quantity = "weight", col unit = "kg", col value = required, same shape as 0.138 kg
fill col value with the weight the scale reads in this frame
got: 3 kg
